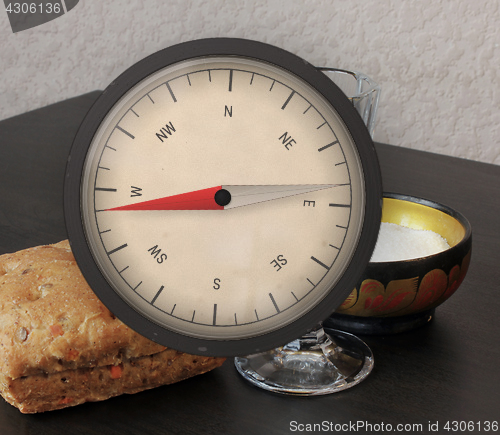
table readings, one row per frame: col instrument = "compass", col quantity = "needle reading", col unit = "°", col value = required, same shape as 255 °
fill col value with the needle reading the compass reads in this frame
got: 260 °
